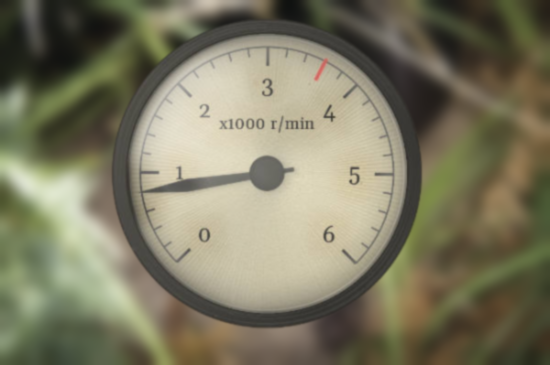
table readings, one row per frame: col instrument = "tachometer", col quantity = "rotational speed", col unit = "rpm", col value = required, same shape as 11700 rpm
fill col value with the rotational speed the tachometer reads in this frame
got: 800 rpm
